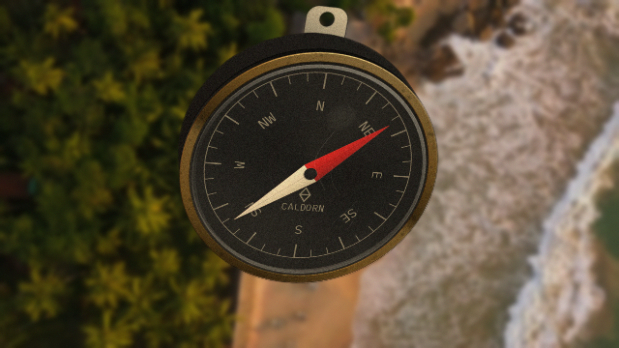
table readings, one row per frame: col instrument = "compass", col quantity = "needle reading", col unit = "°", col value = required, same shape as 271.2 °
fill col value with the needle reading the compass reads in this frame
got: 50 °
